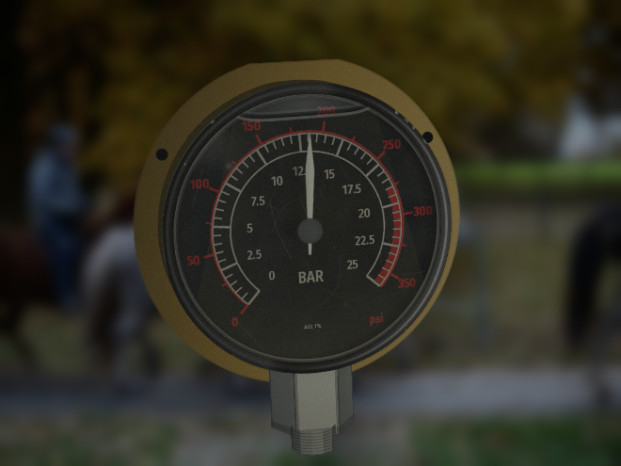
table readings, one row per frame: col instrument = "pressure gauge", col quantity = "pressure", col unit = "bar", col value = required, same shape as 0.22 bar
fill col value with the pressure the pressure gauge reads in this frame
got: 13 bar
